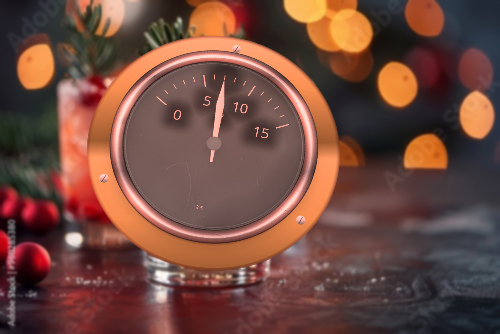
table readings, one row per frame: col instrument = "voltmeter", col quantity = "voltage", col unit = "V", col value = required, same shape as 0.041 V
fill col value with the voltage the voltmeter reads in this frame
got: 7 V
